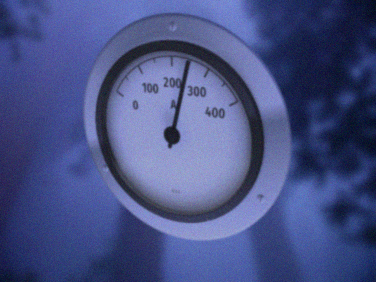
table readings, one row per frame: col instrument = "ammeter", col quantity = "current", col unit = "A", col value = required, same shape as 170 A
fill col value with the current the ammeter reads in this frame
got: 250 A
